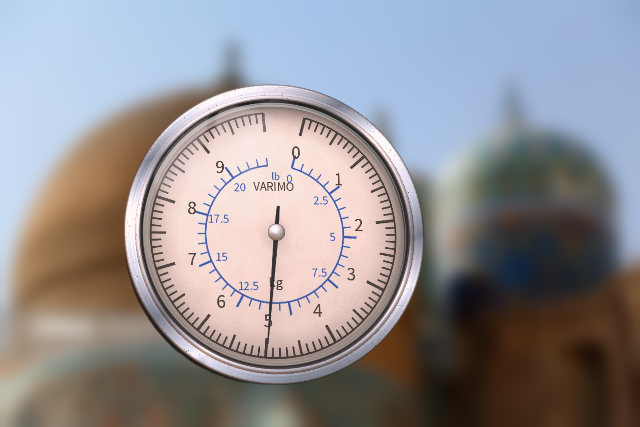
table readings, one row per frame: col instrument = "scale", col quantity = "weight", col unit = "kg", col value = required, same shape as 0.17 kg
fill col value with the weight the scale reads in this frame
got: 5 kg
